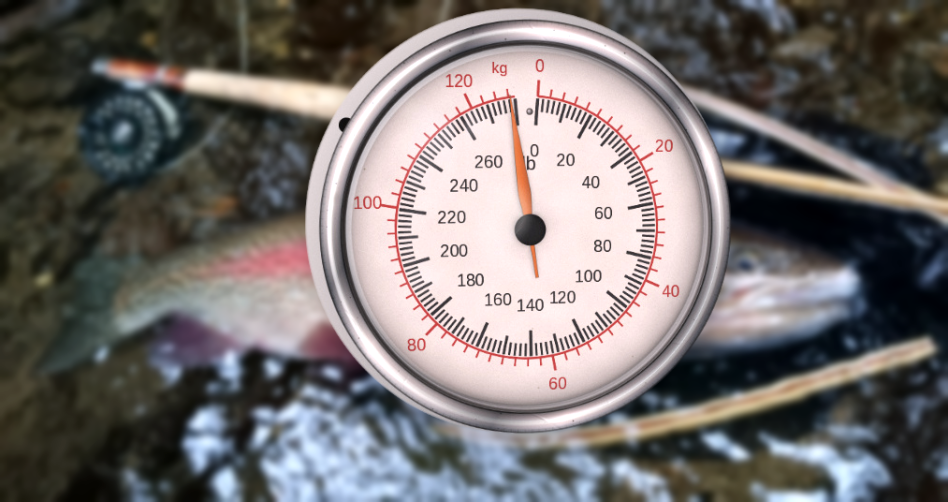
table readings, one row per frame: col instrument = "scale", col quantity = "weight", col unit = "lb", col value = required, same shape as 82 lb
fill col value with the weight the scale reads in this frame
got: 278 lb
